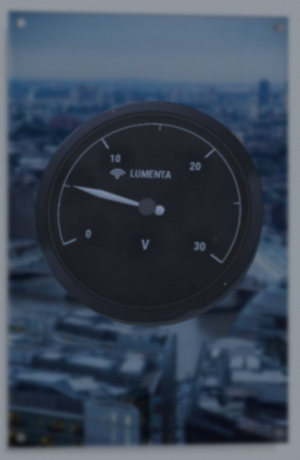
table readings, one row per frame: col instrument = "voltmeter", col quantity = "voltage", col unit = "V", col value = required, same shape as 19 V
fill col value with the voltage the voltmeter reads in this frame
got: 5 V
